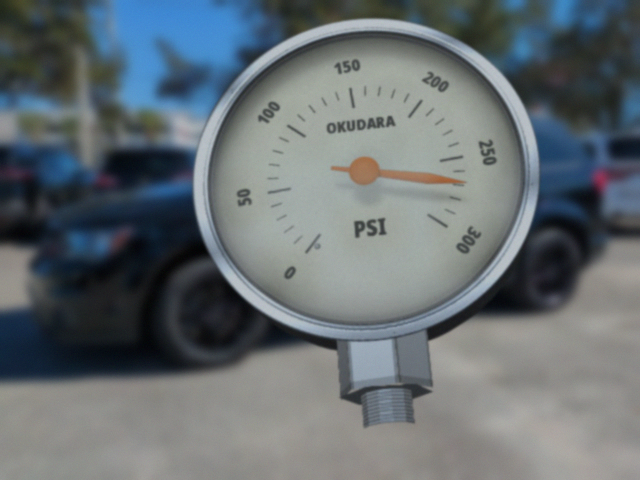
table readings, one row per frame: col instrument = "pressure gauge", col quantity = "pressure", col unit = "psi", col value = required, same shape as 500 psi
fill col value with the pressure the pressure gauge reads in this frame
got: 270 psi
